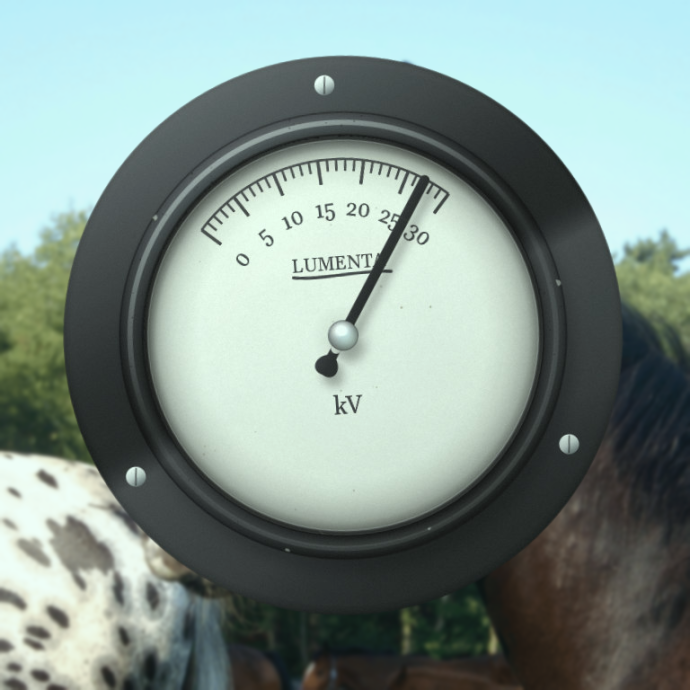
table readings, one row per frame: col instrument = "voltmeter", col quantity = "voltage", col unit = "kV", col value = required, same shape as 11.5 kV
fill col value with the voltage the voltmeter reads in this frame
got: 27 kV
